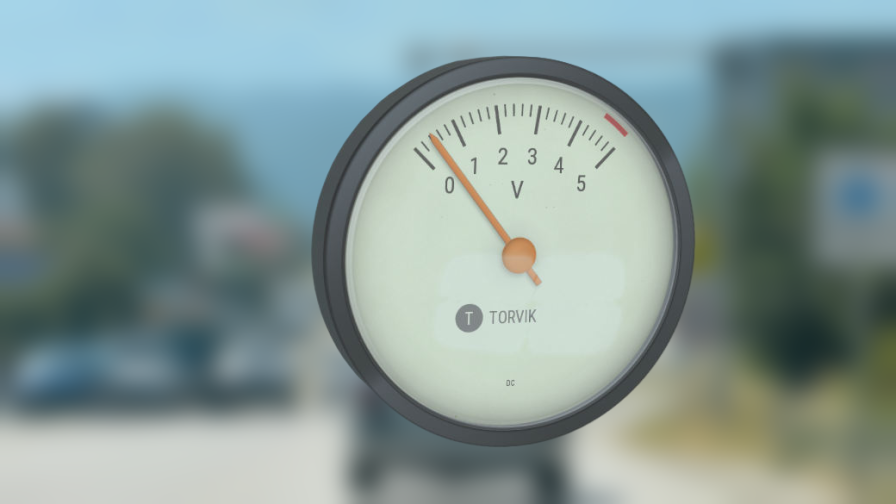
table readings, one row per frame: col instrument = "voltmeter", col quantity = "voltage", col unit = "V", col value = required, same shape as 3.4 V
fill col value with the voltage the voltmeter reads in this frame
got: 0.4 V
